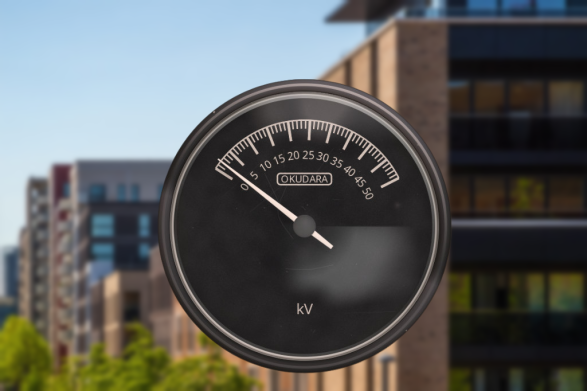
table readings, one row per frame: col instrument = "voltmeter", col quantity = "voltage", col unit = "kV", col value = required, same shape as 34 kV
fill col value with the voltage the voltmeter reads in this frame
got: 2 kV
